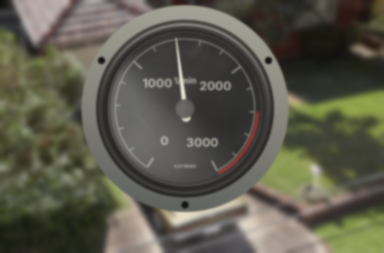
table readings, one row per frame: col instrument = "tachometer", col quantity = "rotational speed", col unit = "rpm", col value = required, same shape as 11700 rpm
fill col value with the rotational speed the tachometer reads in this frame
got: 1400 rpm
